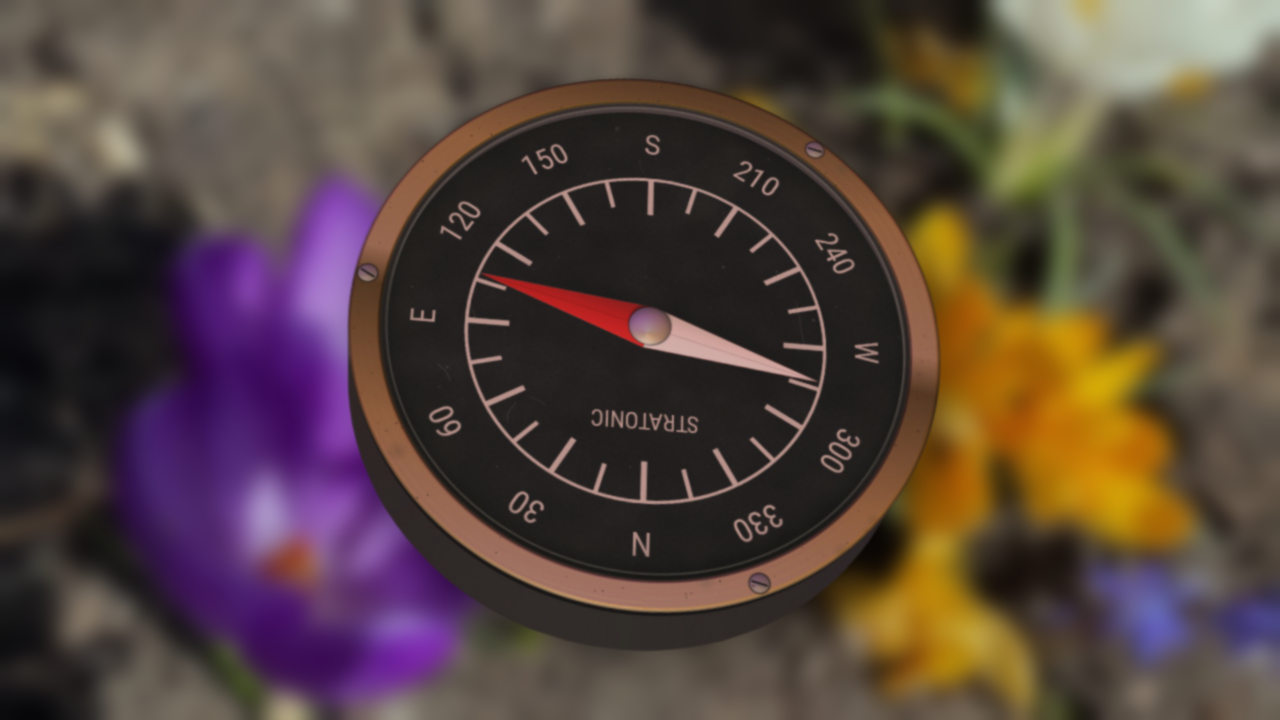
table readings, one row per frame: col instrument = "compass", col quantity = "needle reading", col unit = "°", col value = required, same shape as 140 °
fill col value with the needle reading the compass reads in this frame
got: 105 °
